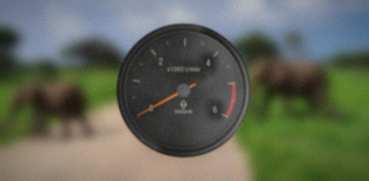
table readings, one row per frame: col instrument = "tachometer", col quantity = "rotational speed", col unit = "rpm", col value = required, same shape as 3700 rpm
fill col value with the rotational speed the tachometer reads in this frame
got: 0 rpm
